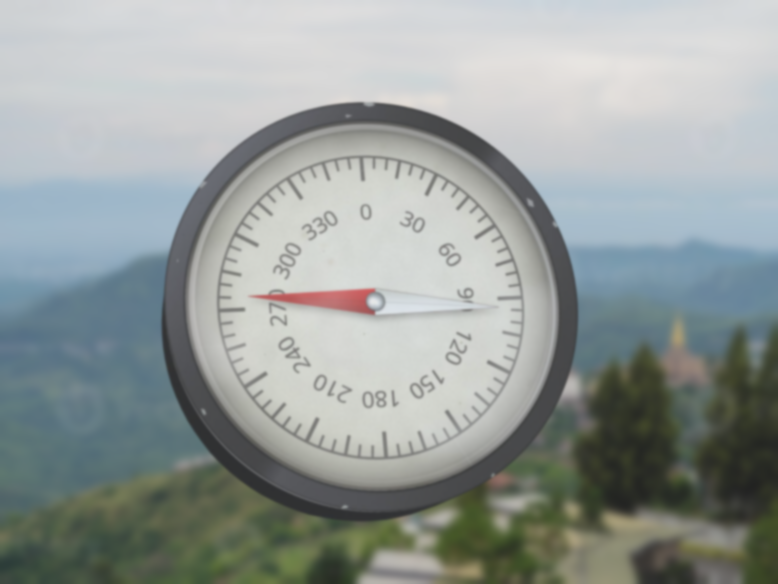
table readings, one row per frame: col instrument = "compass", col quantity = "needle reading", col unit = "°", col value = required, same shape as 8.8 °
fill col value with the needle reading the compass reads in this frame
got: 275 °
